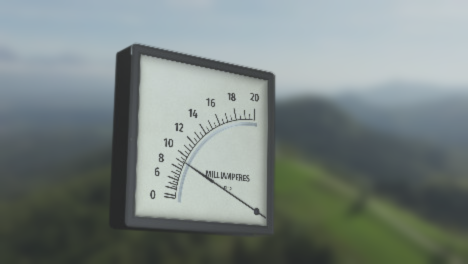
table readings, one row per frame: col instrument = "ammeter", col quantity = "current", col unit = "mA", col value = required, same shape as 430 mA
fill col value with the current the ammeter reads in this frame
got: 9 mA
